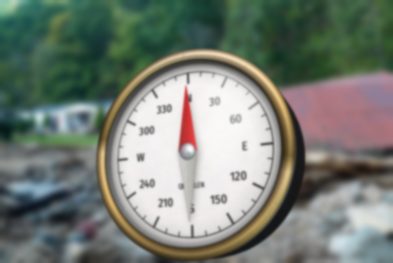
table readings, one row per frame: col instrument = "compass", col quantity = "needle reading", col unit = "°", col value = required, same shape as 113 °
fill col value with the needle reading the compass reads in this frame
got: 0 °
